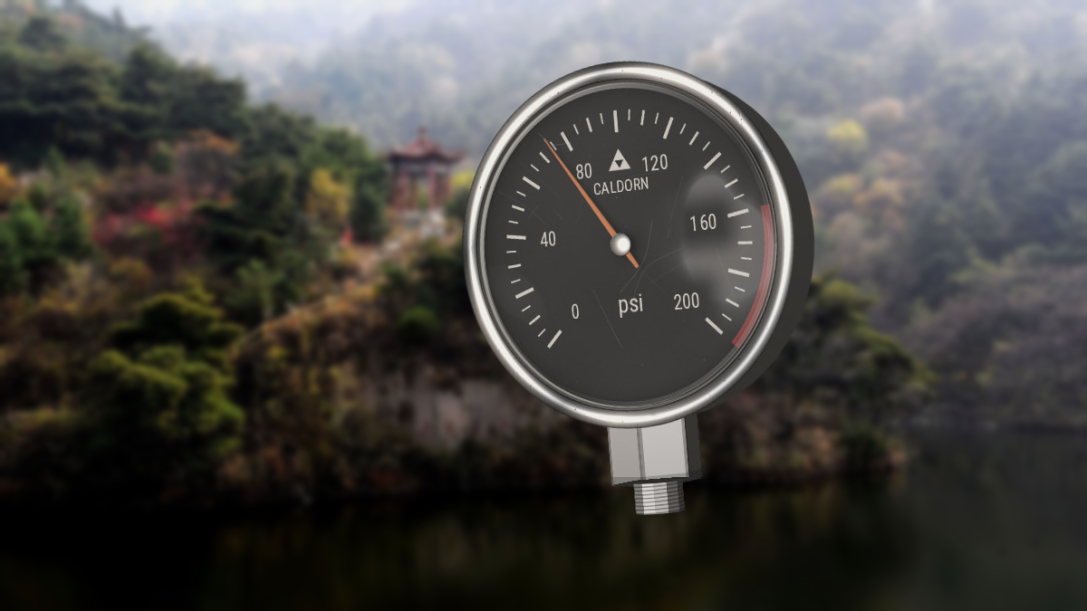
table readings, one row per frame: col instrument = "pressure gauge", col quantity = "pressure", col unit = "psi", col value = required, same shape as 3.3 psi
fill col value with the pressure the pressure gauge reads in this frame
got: 75 psi
